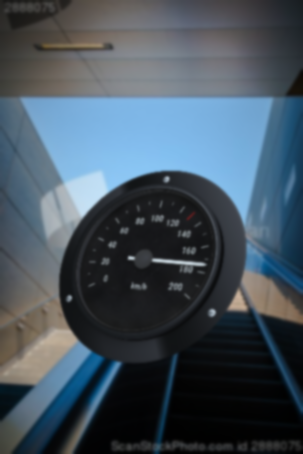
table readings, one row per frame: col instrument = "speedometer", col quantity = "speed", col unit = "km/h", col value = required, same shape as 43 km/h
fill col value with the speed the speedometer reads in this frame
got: 175 km/h
